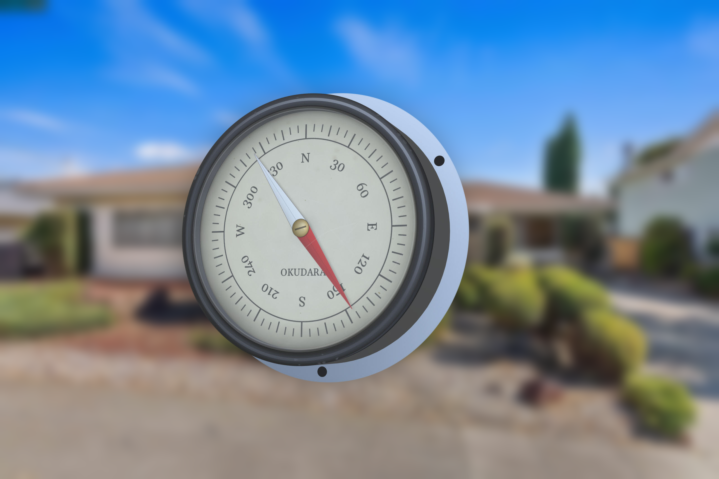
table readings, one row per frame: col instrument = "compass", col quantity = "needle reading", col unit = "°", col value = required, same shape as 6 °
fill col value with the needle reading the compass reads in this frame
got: 145 °
